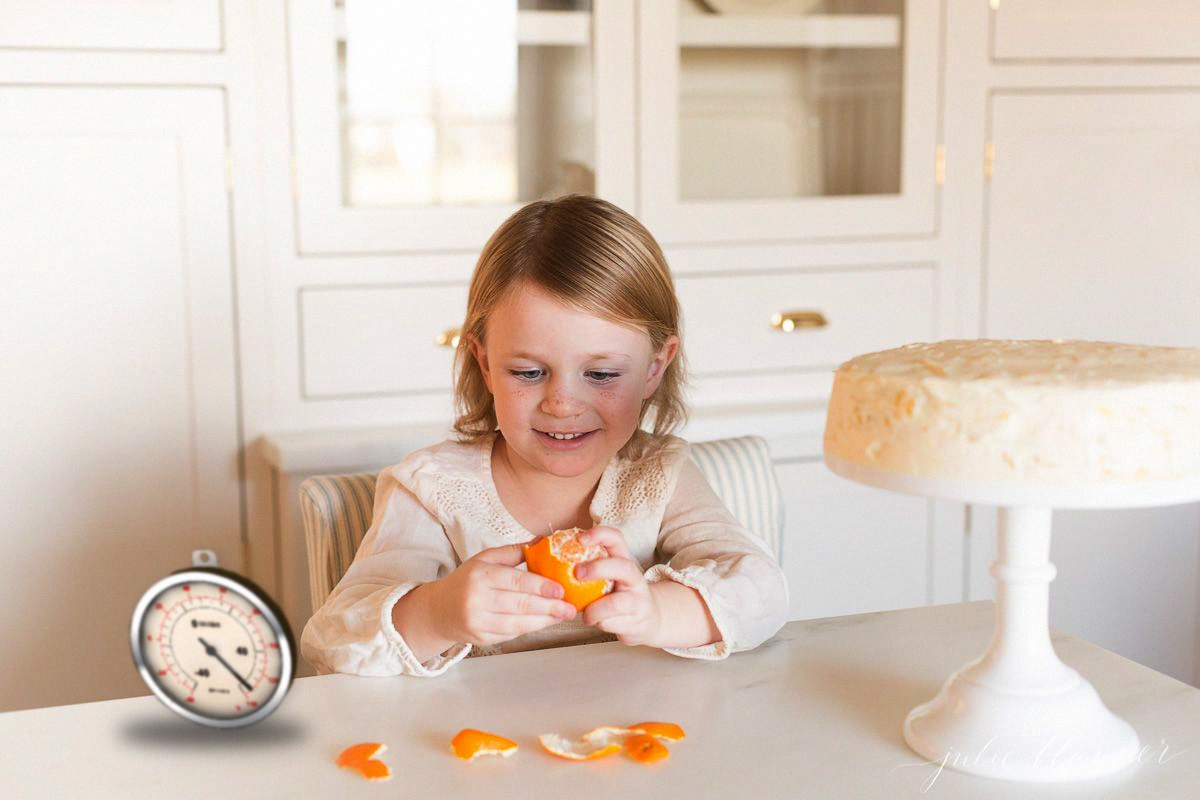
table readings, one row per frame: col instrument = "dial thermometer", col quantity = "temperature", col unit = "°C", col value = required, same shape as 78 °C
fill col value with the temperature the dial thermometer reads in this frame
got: 56 °C
